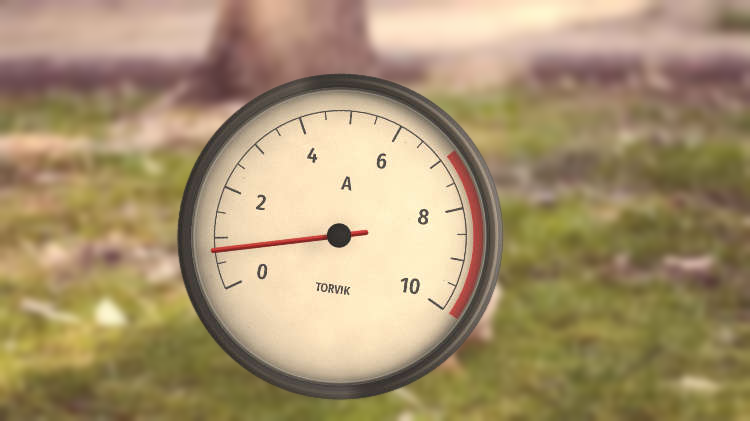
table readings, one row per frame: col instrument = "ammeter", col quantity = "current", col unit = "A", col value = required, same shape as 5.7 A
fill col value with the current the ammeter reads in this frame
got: 0.75 A
